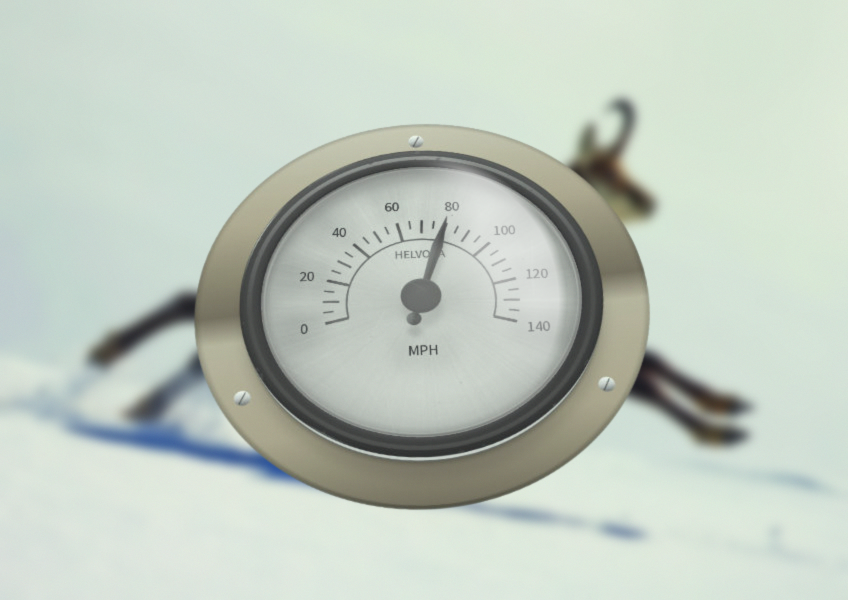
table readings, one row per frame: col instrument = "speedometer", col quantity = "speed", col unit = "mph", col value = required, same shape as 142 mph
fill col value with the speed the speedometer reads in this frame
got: 80 mph
